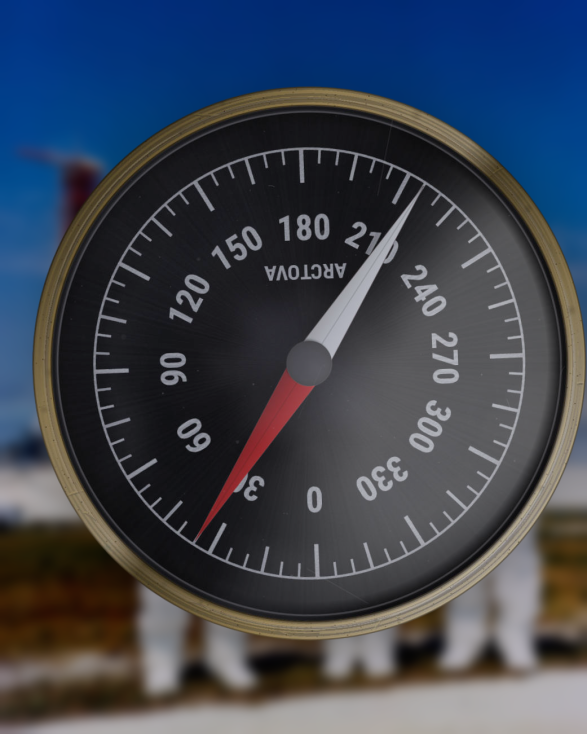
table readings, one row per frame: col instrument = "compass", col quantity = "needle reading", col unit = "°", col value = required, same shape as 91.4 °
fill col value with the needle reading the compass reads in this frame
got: 35 °
